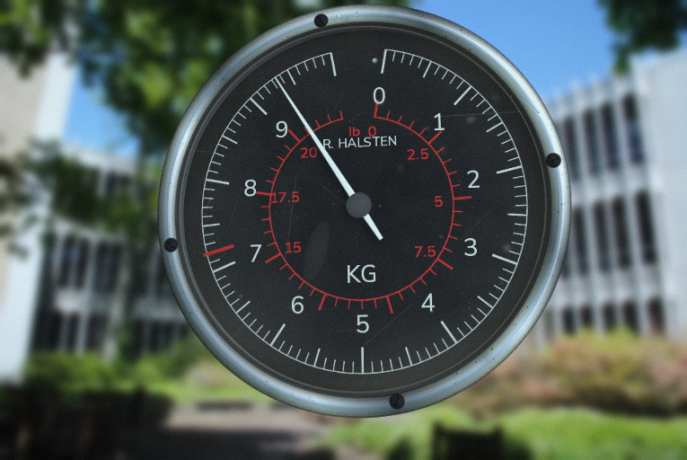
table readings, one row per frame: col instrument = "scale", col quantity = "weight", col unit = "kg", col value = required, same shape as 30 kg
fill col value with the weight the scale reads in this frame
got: 9.35 kg
